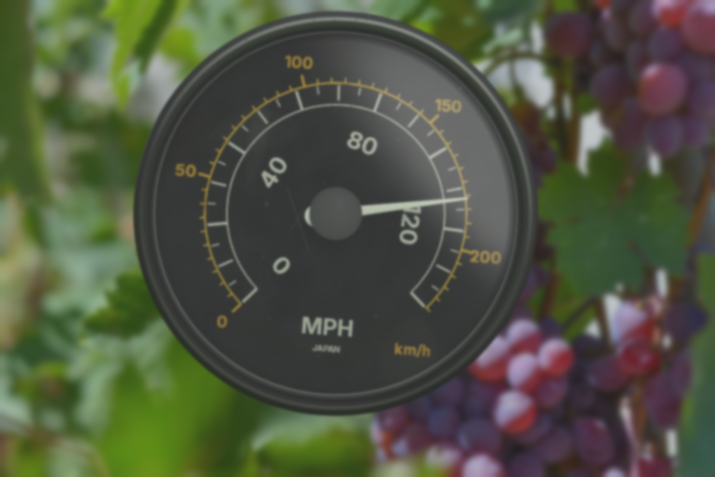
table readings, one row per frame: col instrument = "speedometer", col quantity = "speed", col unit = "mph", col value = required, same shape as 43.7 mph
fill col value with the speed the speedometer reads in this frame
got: 112.5 mph
